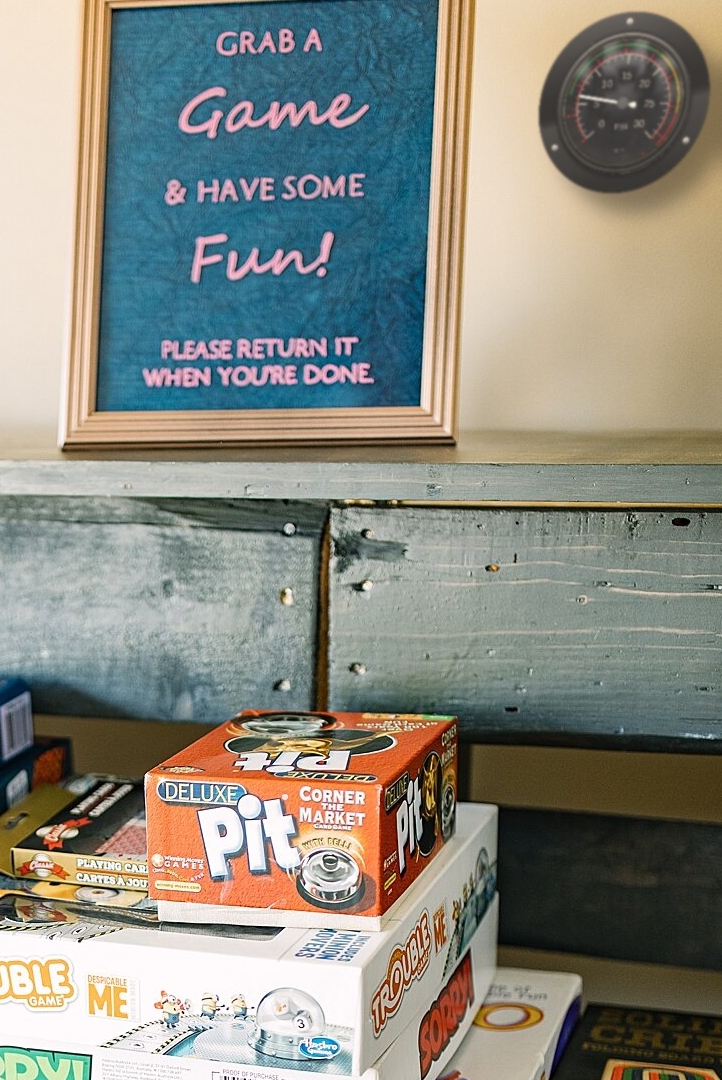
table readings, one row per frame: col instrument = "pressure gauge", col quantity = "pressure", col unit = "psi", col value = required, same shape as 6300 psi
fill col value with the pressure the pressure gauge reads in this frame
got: 6 psi
